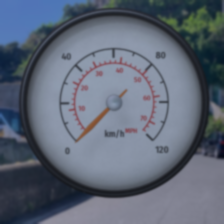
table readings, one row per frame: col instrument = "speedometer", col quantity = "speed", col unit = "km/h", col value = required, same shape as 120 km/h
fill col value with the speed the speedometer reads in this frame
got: 0 km/h
